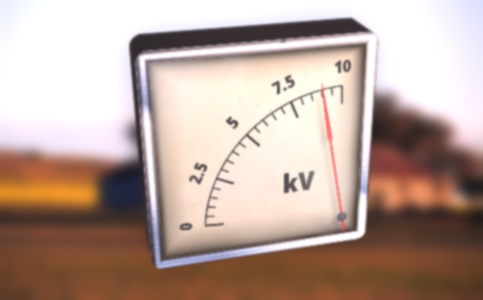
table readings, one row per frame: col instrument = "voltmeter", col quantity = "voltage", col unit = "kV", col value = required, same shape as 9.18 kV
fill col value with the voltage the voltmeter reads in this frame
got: 9 kV
